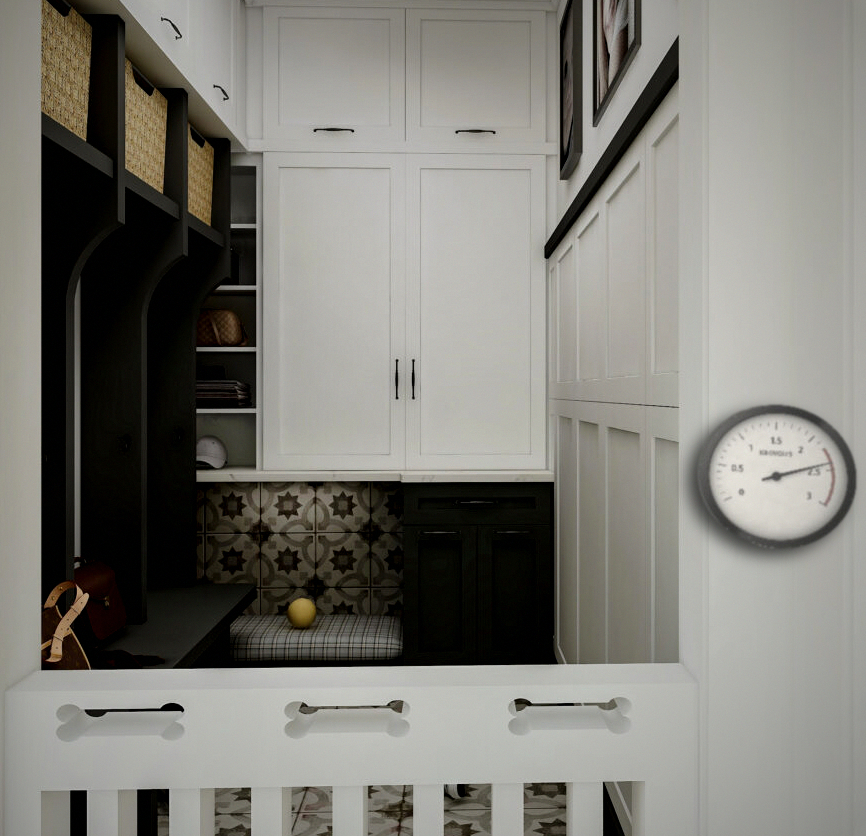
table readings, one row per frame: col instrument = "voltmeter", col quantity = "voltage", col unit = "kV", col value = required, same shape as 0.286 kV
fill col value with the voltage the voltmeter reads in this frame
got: 2.4 kV
